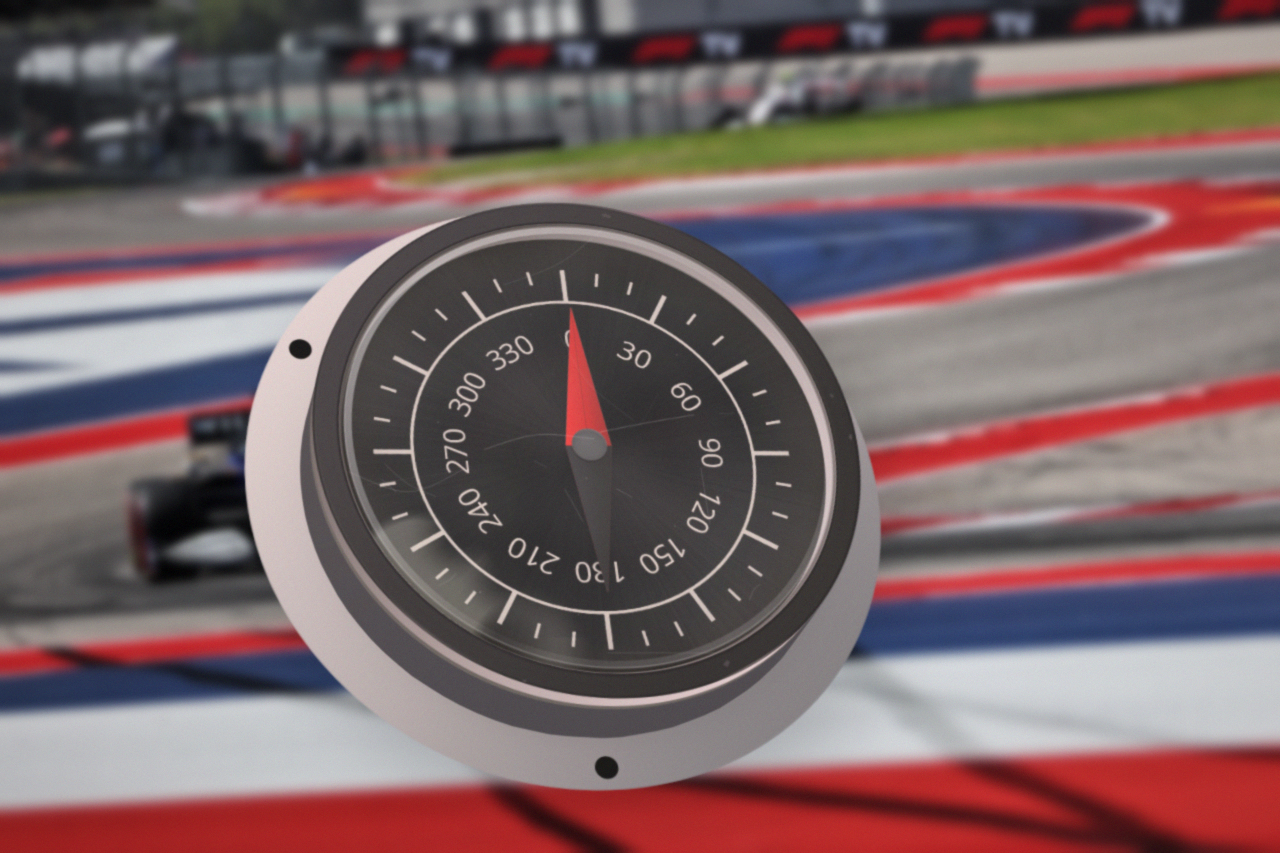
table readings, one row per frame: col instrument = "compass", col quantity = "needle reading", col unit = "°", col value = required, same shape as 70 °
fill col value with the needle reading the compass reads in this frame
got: 0 °
